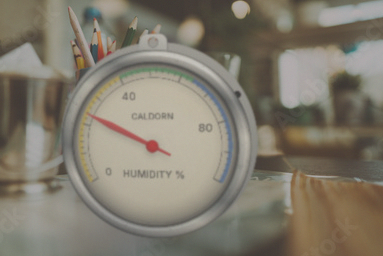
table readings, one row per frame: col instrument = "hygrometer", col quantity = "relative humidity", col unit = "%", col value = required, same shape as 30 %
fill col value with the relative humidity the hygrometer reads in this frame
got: 24 %
